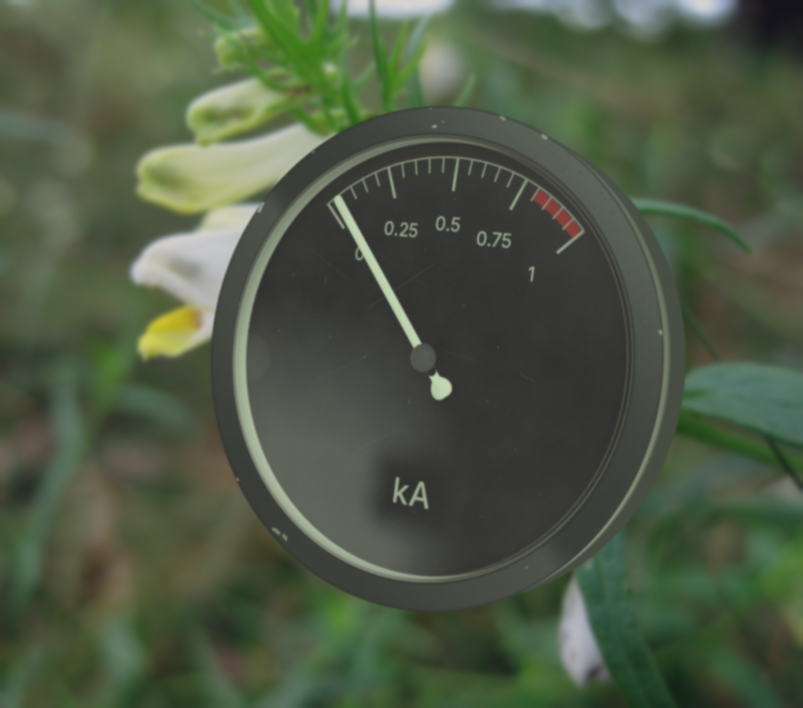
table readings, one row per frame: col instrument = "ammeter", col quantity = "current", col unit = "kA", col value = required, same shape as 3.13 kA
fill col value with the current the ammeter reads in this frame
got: 0.05 kA
